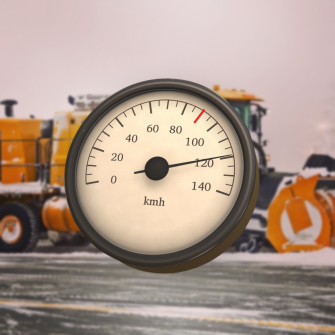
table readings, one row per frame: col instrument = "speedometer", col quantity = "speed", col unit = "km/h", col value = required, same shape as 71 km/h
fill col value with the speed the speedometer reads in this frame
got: 120 km/h
